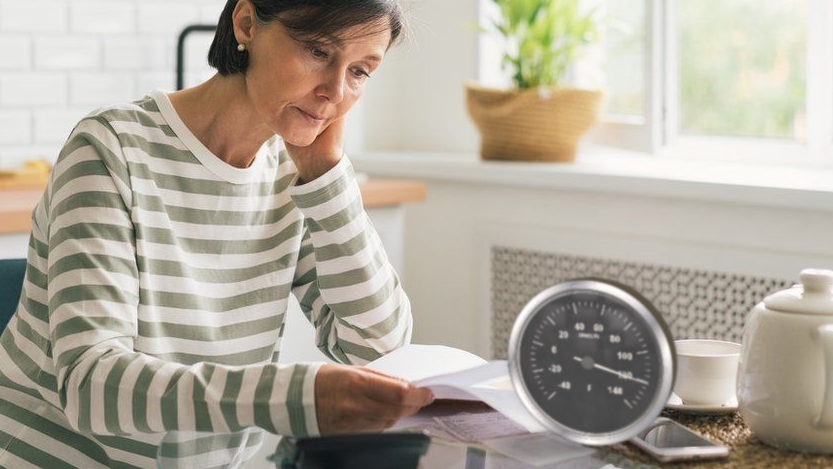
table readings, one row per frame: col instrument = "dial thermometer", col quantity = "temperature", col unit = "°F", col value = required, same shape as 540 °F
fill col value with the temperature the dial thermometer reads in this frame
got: 120 °F
